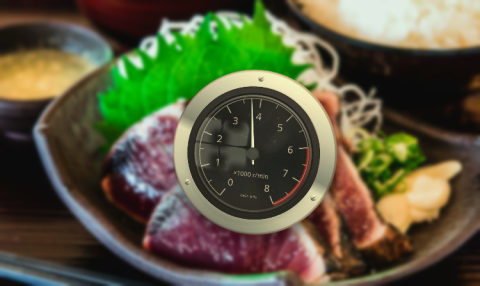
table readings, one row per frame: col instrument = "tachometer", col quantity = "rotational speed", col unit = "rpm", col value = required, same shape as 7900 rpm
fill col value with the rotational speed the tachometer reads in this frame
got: 3750 rpm
